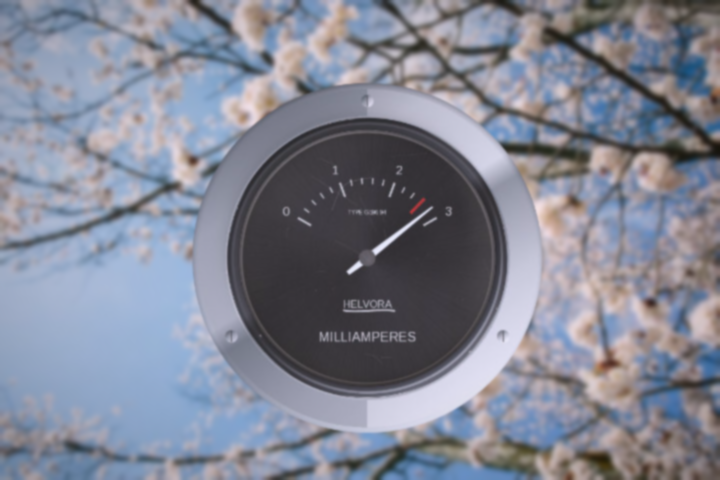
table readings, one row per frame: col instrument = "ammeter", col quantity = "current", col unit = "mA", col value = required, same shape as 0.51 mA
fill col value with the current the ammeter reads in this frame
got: 2.8 mA
